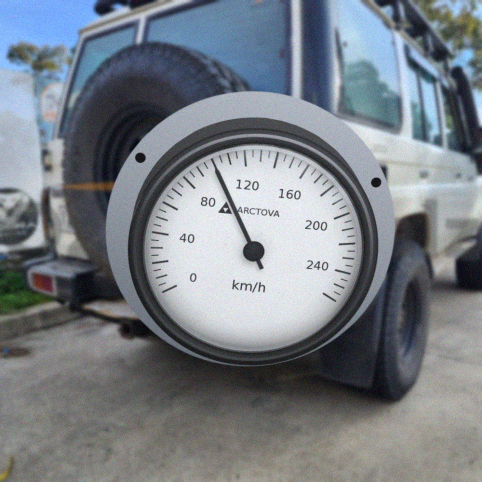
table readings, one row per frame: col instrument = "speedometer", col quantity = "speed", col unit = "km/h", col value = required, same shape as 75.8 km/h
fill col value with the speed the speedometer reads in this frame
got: 100 km/h
